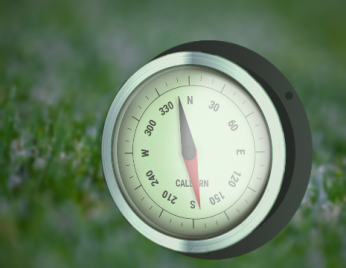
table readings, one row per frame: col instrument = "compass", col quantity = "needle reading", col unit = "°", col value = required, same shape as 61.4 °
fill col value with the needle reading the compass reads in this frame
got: 170 °
